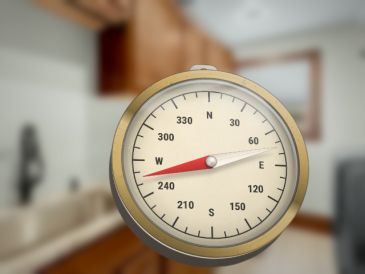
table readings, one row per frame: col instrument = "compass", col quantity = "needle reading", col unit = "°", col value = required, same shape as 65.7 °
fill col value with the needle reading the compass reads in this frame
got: 255 °
